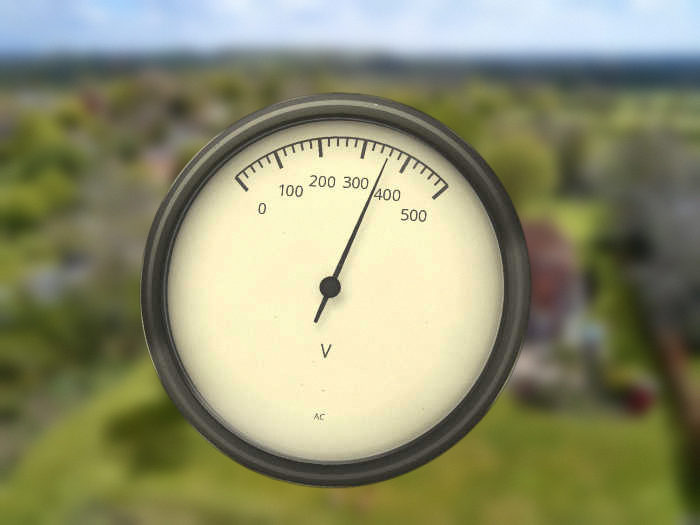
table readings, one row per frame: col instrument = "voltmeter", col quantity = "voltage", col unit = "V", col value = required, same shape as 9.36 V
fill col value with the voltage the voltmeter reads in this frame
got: 360 V
